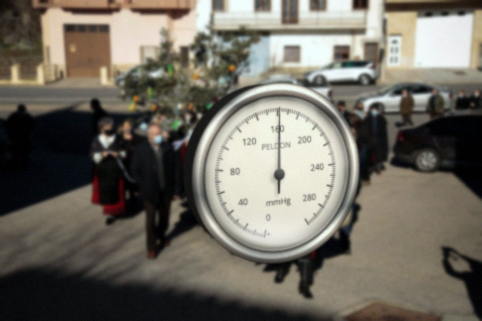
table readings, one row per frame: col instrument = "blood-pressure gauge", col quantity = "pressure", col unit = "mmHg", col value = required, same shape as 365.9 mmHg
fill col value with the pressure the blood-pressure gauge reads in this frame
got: 160 mmHg
